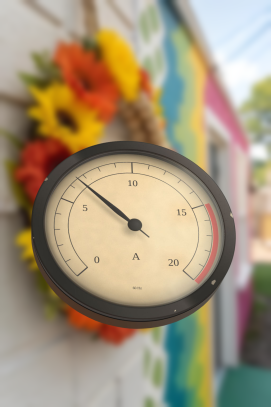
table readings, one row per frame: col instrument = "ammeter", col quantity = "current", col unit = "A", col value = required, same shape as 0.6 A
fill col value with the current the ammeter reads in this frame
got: 6.5 A
